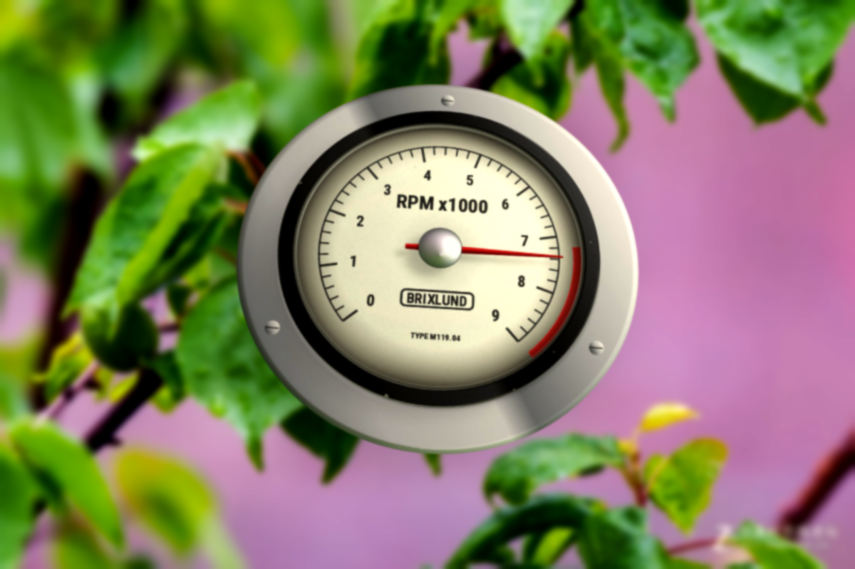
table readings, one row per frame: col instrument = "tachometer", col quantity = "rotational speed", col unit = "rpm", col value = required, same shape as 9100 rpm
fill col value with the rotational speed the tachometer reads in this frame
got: 7400 rpm
